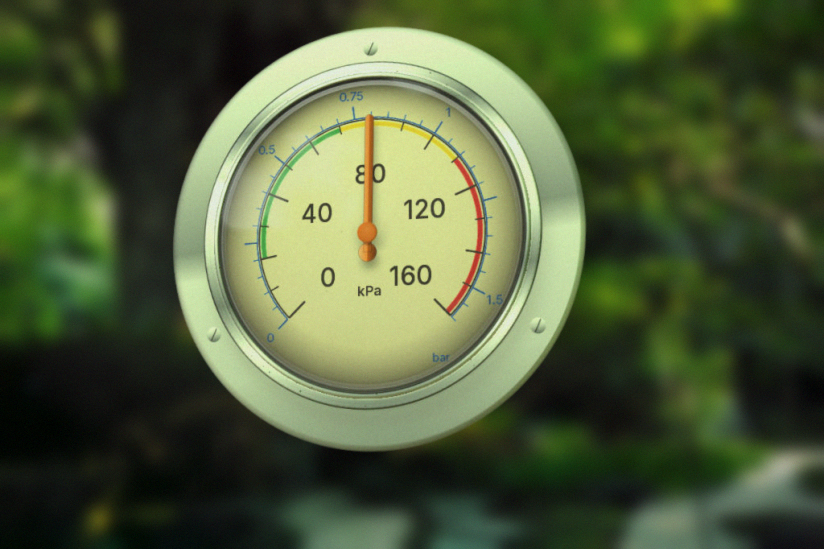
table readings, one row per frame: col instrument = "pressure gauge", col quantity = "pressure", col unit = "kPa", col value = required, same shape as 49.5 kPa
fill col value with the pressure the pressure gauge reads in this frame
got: 80 kPa
